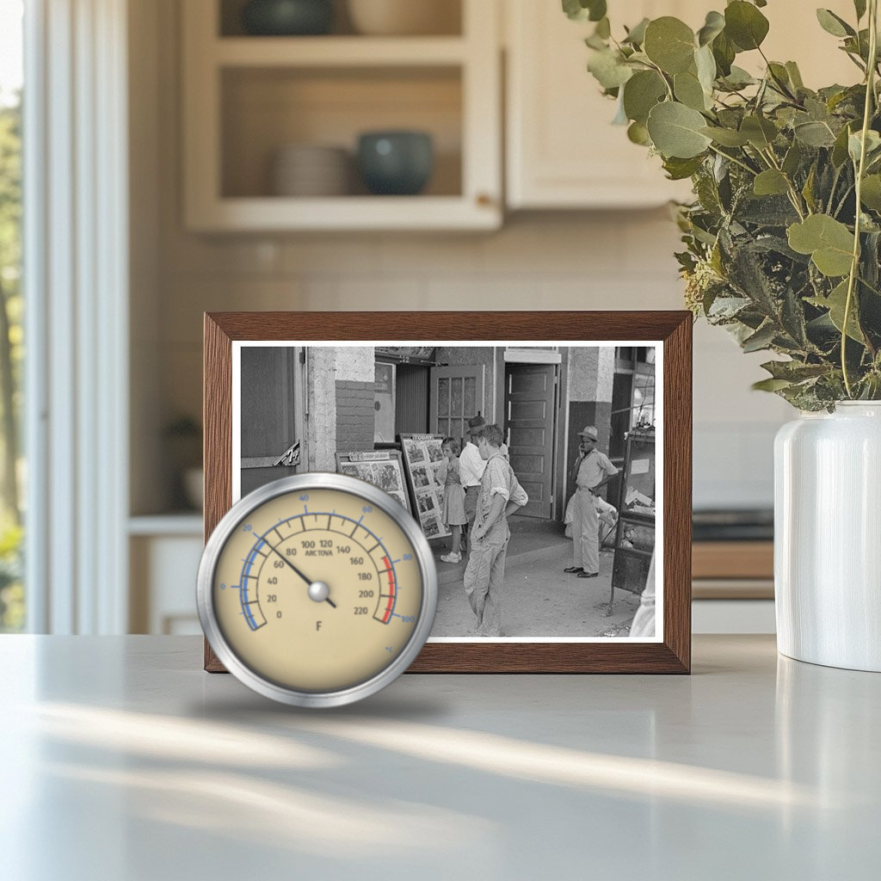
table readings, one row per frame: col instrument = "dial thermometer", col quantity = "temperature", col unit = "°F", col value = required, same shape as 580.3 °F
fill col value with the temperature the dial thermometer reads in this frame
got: 70 °F
